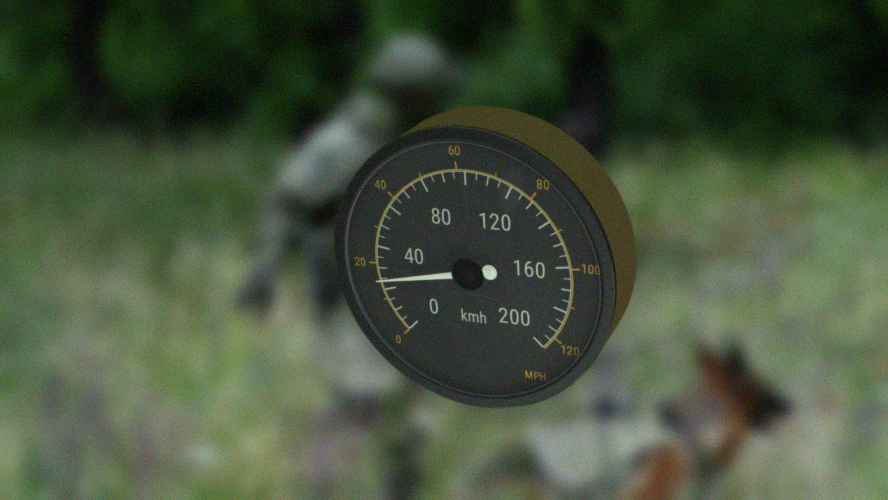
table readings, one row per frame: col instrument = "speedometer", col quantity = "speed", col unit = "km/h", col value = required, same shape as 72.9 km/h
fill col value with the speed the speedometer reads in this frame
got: 25 km/h
